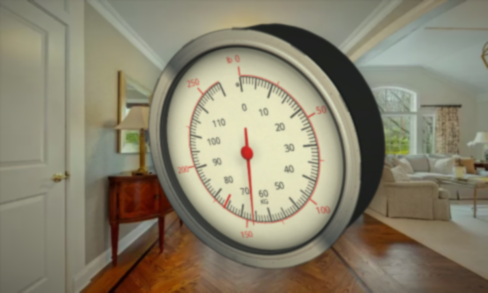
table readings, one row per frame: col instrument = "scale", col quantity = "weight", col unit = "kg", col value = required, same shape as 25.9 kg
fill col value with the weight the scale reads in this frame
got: 65 kg
